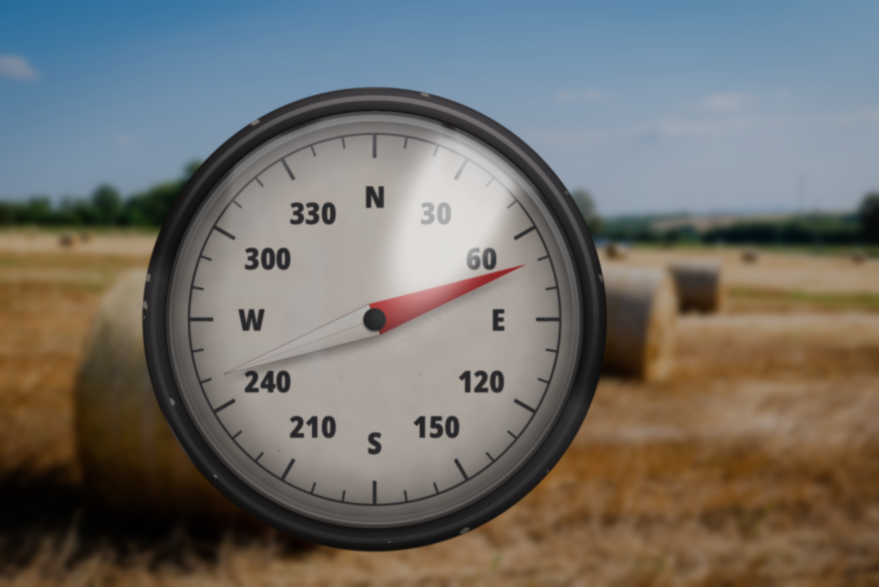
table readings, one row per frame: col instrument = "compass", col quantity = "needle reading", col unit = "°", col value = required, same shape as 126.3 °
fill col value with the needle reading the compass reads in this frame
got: 70 °
